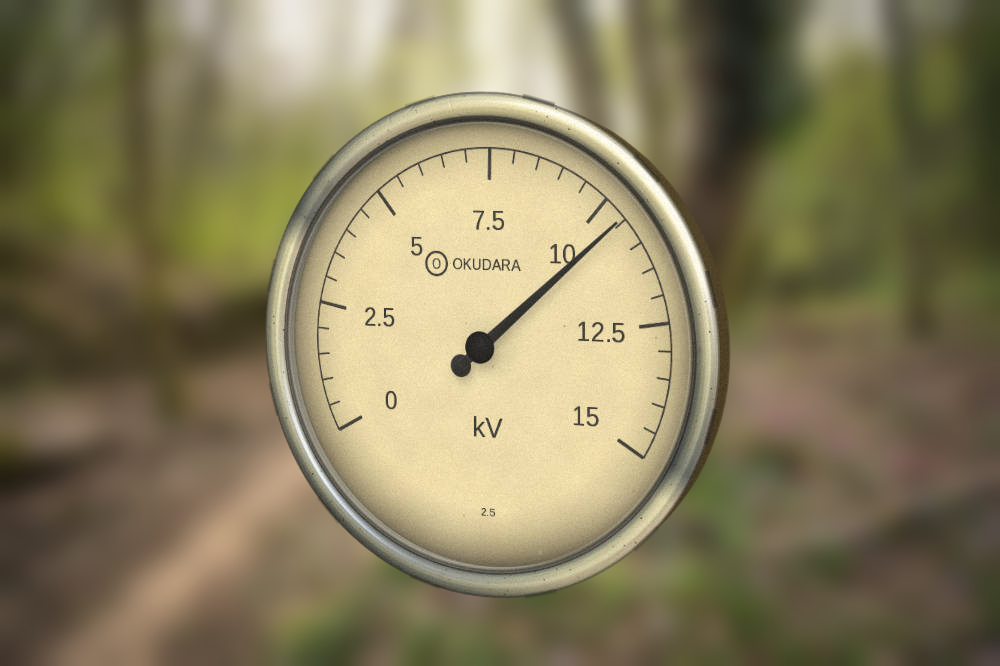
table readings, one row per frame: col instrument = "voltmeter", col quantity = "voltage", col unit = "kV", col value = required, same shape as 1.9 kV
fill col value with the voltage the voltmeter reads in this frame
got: 10.5 kV
